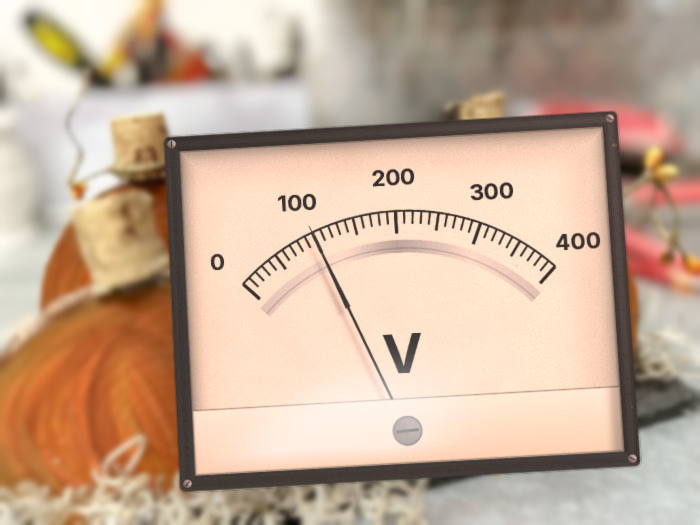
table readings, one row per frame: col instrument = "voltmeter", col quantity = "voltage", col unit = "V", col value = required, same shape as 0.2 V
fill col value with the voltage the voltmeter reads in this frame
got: 100 V
